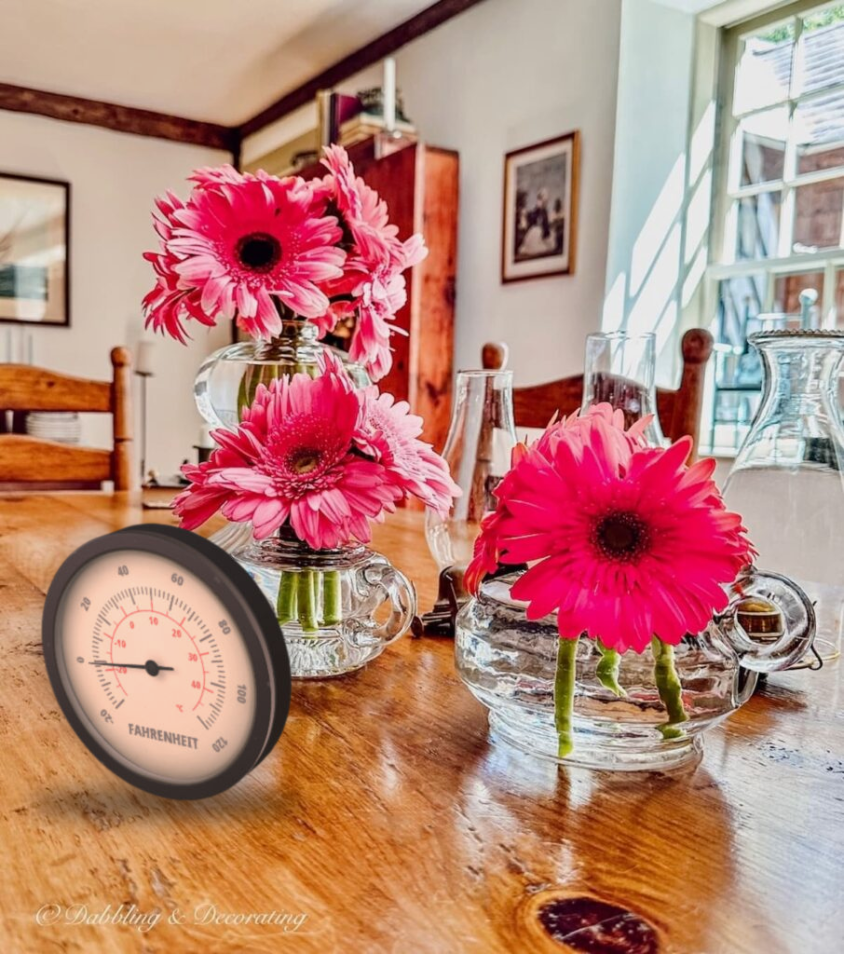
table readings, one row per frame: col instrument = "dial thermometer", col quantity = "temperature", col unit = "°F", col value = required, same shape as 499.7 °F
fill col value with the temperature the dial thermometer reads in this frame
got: 0 °F
